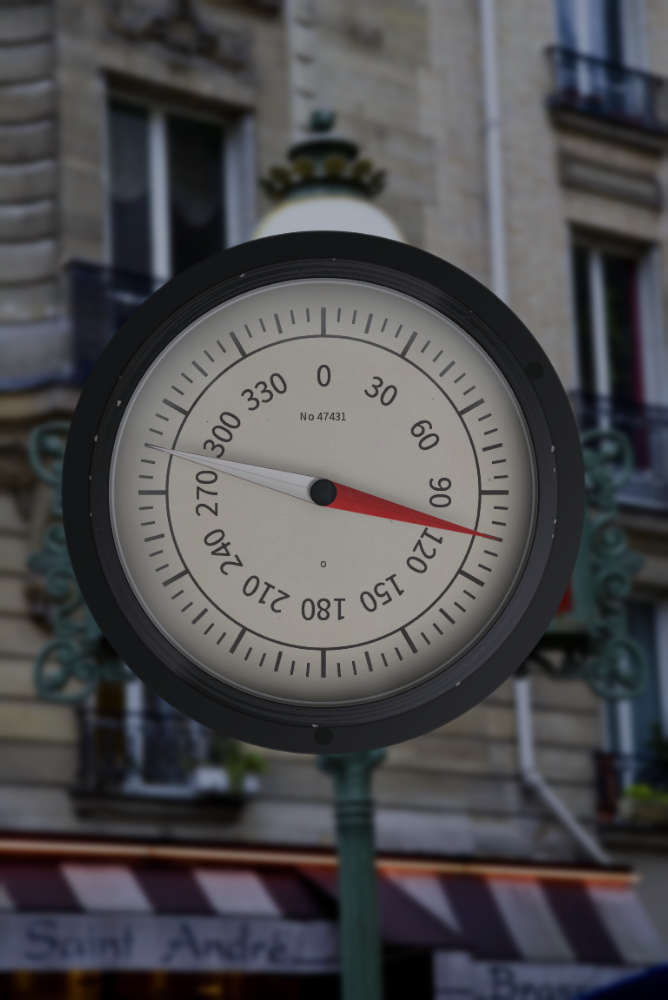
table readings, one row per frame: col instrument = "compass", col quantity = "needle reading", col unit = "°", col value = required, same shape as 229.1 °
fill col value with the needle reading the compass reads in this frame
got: 105 °
